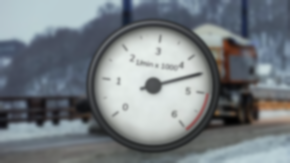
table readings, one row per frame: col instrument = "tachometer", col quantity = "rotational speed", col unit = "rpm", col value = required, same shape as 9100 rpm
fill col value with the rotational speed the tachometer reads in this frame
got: 4500 rpm
